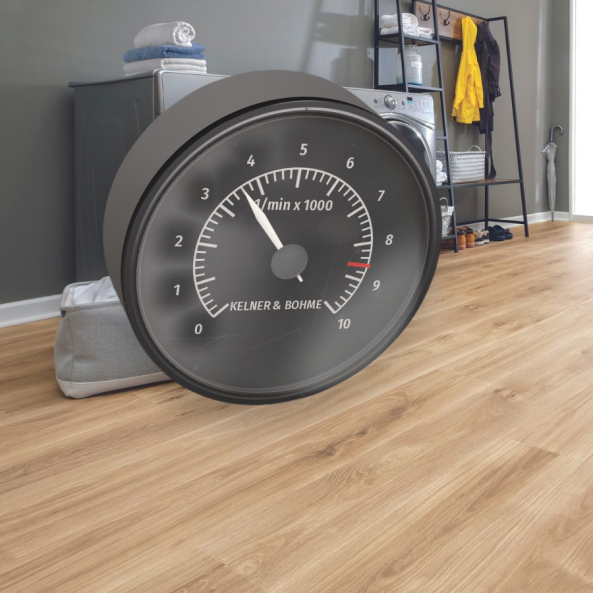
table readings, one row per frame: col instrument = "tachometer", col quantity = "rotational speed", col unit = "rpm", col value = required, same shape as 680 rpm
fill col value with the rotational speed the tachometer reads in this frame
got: 3600 rpm
